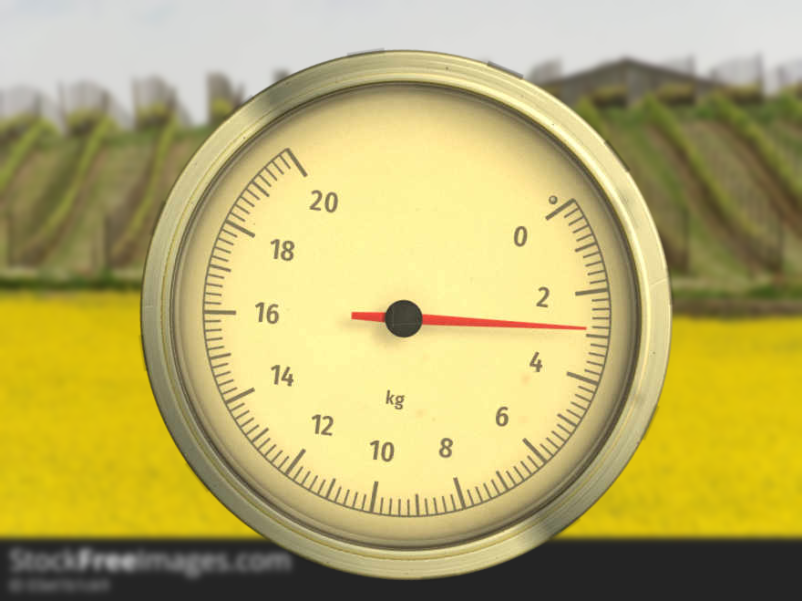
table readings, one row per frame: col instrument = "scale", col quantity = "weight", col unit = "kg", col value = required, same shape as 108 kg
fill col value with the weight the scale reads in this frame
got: 2.8 kg
